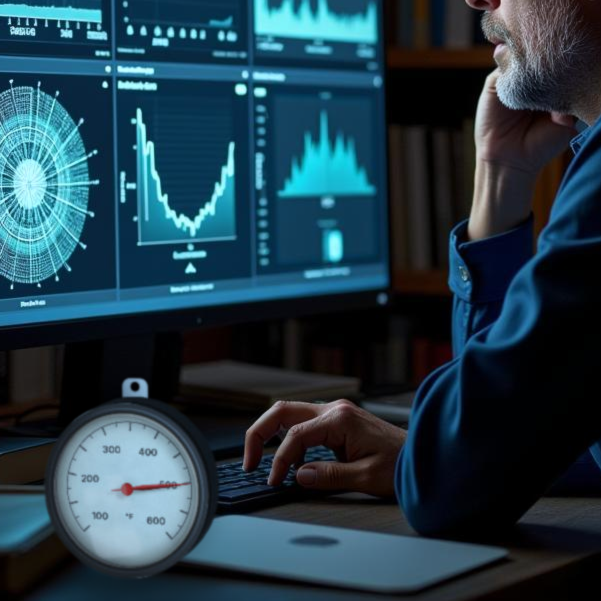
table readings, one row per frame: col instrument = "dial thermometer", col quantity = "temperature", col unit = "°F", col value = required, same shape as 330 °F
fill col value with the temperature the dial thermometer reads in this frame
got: 500 °F
